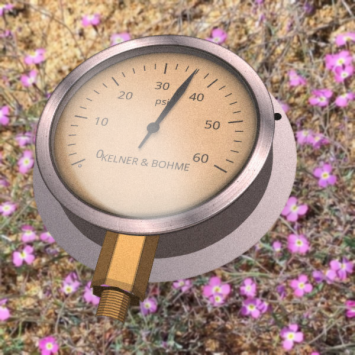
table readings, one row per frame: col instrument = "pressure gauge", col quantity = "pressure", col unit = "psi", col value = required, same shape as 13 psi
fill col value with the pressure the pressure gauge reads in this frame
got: 36 psi
